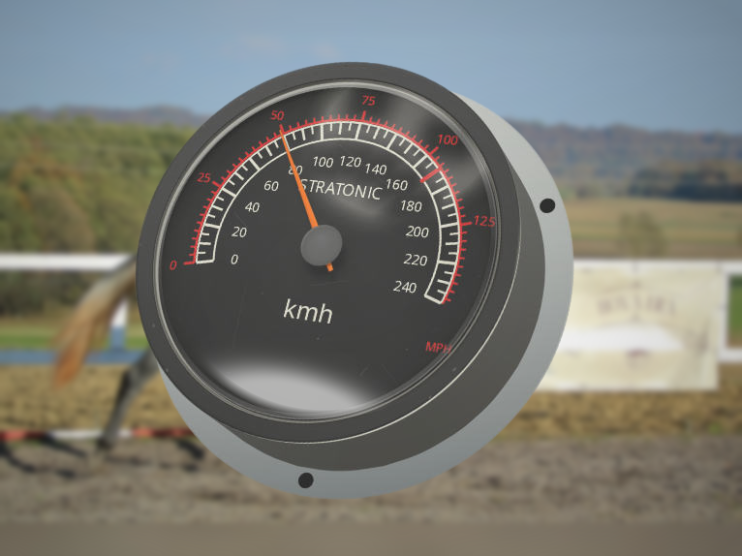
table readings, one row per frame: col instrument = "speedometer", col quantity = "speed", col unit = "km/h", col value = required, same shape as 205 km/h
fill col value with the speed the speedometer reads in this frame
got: 80 km/h
